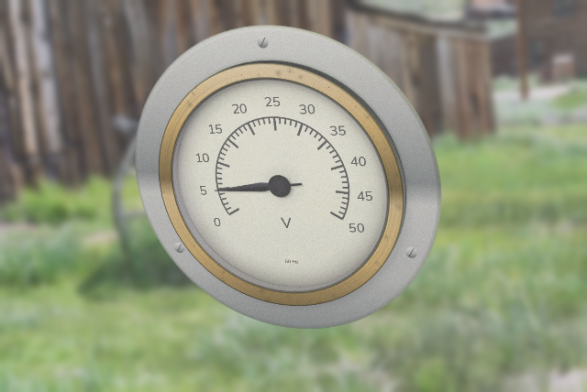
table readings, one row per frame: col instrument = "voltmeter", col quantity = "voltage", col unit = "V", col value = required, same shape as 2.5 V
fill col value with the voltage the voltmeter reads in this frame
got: 5 V
